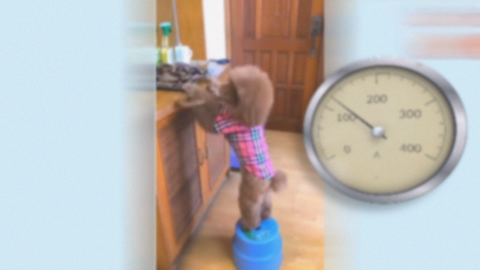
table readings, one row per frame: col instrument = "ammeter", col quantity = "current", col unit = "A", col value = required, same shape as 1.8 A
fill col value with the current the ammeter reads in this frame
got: 120 A
